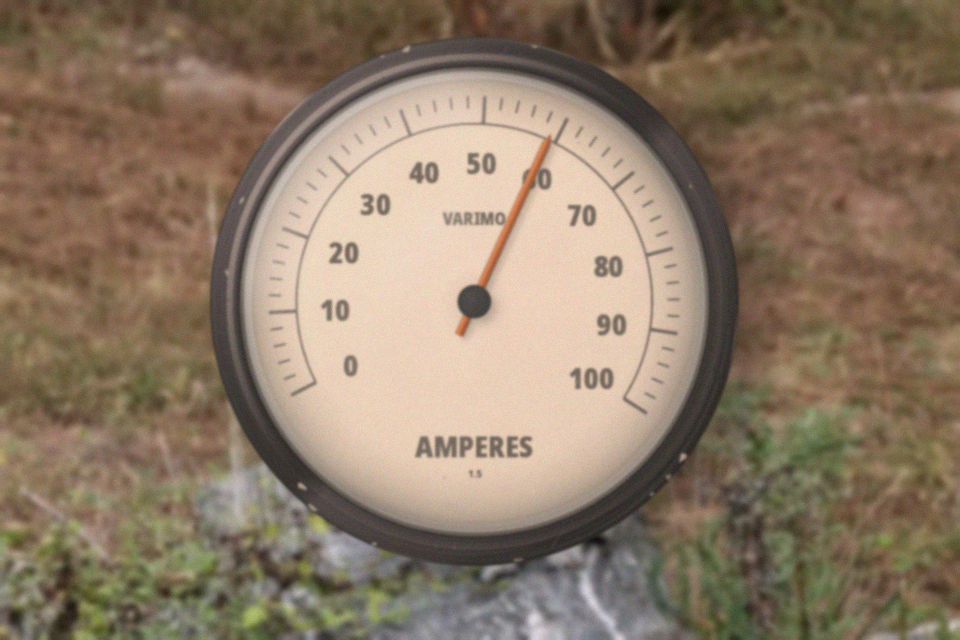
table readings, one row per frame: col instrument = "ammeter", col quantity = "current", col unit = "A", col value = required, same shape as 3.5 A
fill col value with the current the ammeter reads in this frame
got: 59 A
